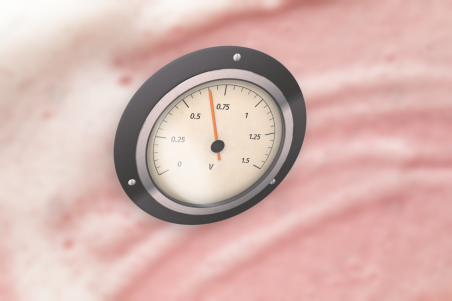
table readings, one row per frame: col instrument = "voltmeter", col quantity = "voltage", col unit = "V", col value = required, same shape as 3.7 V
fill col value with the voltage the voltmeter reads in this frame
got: 0.65 V
